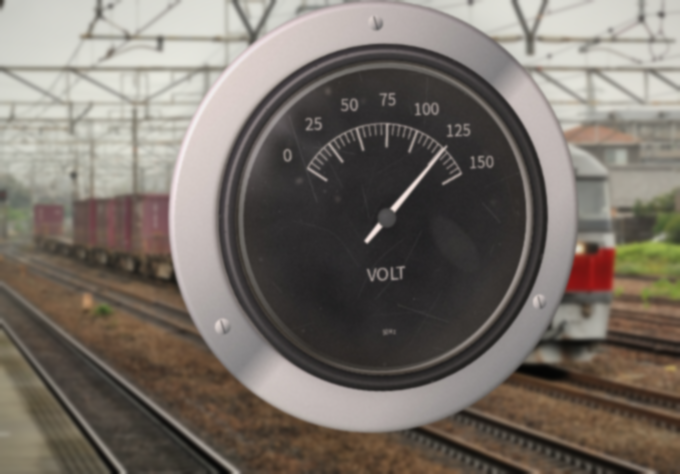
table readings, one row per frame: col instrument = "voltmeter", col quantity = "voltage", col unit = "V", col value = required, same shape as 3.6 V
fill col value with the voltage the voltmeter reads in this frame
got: 125 V
